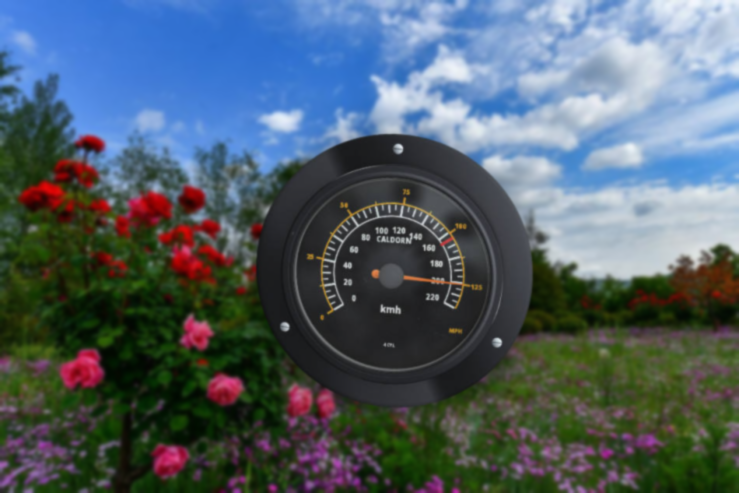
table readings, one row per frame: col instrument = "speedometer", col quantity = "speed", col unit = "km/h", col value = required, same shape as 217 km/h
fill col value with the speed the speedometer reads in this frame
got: 200 km/h
